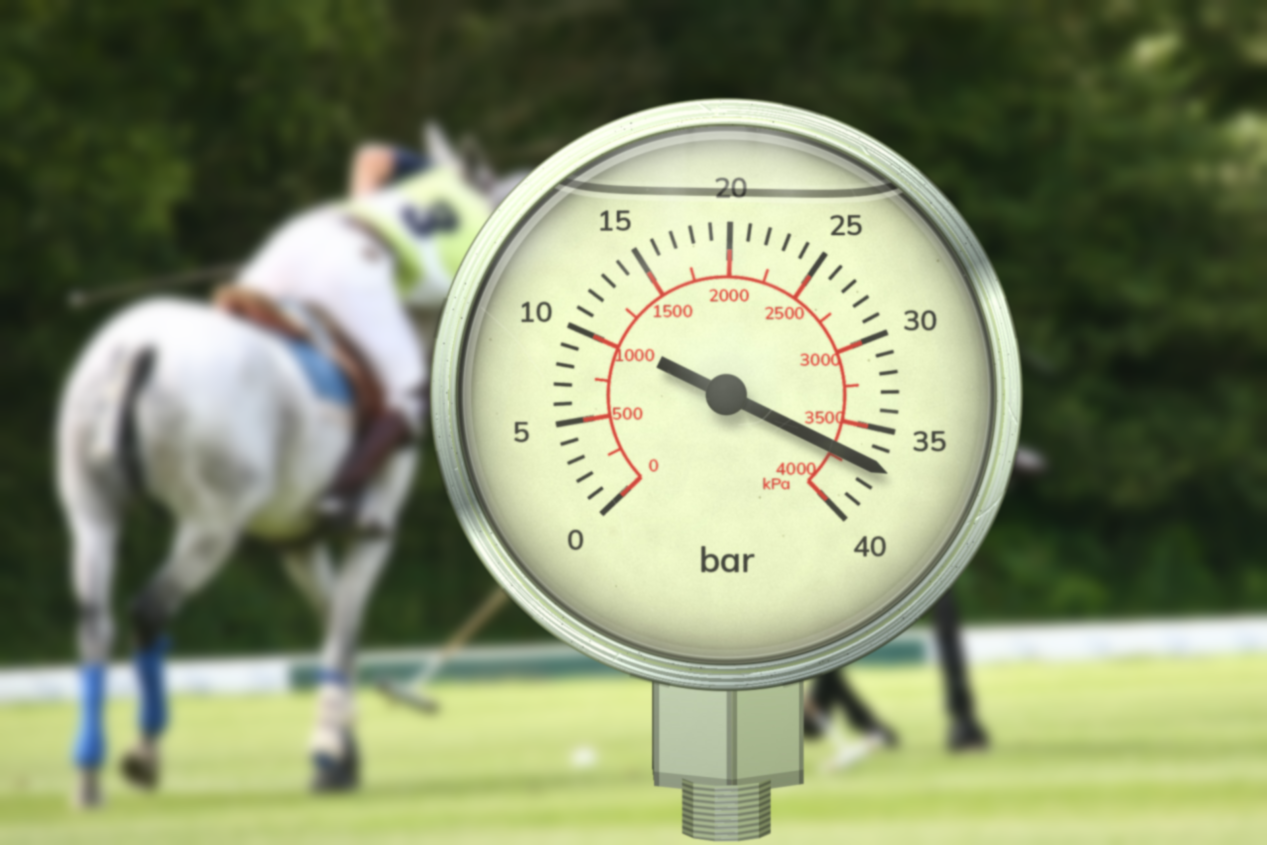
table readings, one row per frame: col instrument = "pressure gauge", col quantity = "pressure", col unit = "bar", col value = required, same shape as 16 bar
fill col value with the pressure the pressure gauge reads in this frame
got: 37 bar
